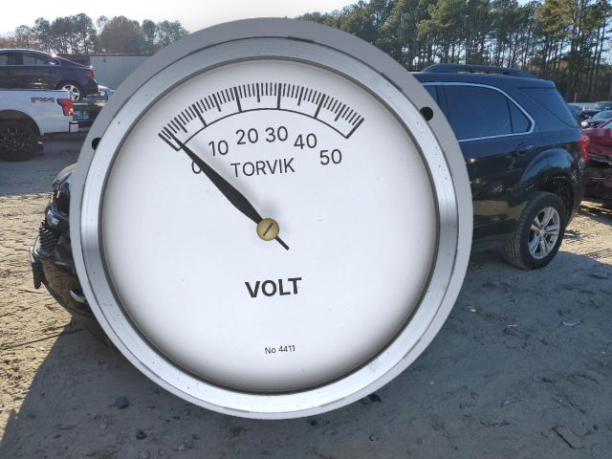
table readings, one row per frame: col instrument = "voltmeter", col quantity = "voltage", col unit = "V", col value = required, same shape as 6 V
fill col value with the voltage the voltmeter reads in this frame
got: 2 V
